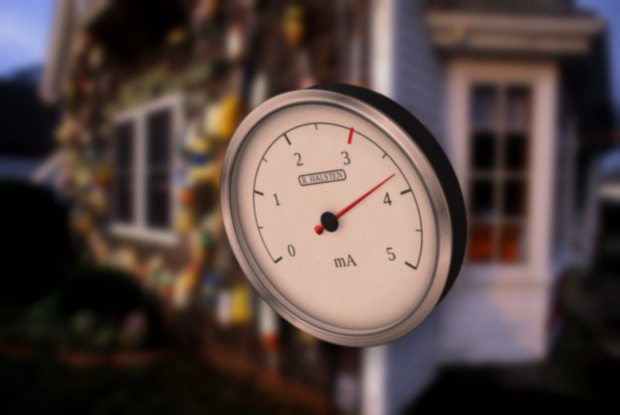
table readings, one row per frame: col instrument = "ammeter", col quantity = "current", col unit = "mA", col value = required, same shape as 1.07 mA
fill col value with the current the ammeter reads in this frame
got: 3.75 mA
